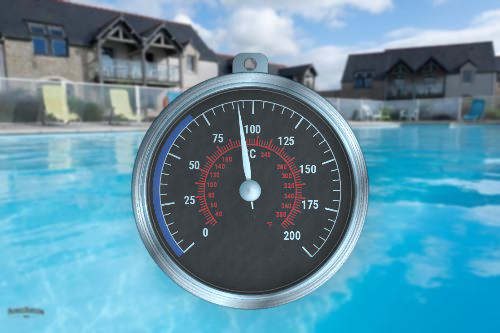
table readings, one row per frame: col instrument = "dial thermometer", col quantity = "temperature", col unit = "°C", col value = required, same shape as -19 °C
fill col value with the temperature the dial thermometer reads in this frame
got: 92.5 °C
